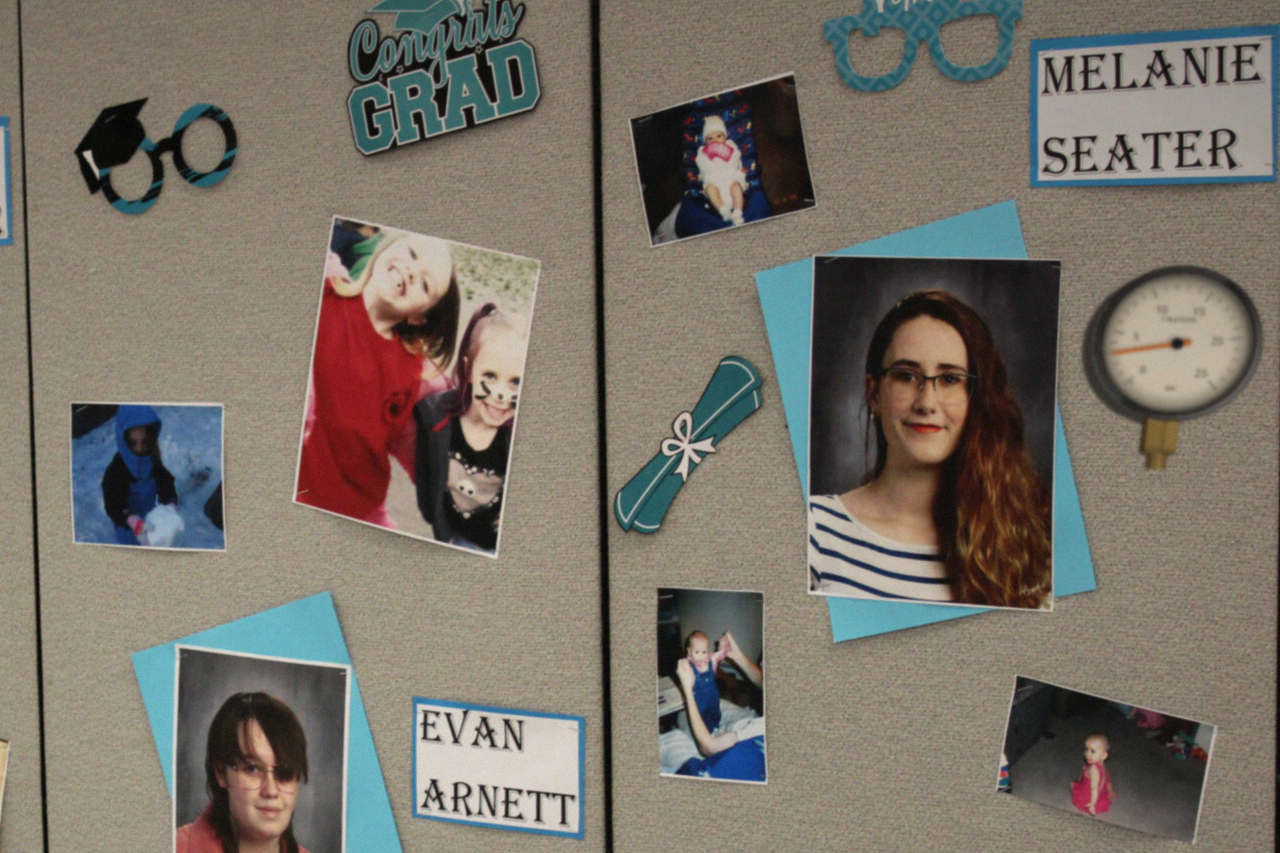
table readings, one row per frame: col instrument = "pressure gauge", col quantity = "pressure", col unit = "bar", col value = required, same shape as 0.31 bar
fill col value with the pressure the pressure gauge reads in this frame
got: 3 bar
